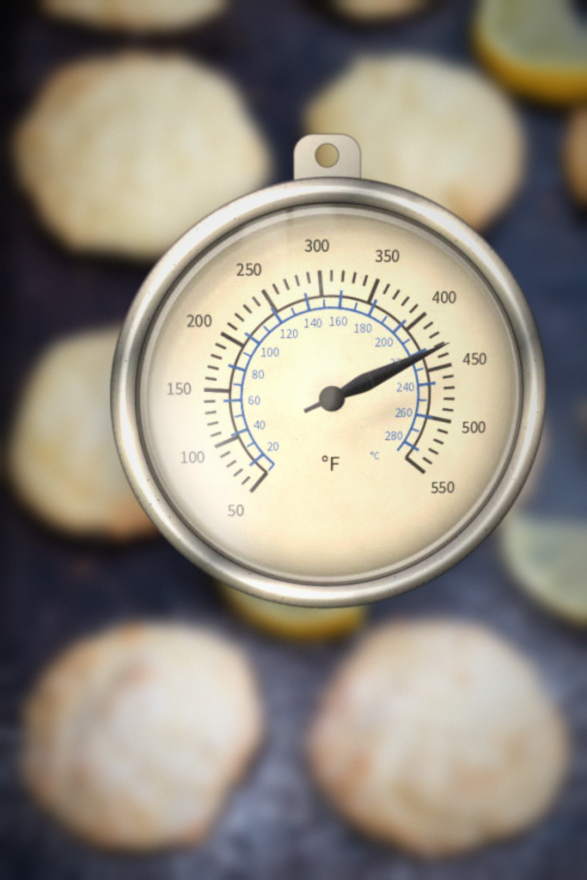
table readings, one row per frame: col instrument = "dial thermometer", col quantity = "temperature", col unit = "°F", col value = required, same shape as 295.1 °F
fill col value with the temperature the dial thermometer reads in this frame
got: 430 °F
